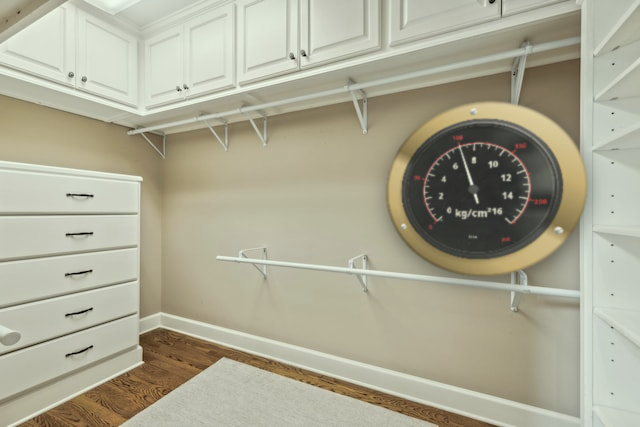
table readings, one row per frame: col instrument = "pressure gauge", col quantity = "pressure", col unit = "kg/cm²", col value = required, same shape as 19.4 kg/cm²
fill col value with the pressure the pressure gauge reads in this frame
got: 7 kg/cm²
